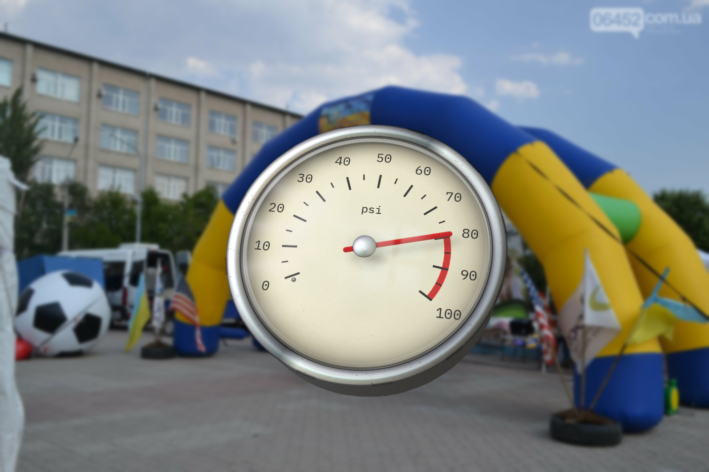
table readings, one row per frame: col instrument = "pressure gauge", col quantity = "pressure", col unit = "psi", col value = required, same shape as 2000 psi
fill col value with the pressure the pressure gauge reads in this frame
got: 80 psi
